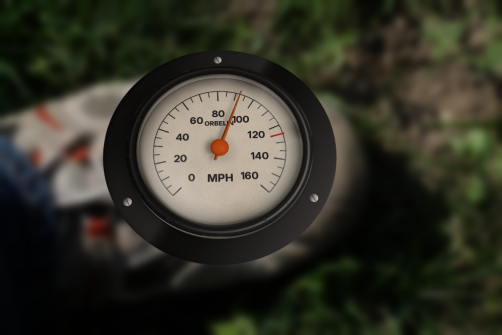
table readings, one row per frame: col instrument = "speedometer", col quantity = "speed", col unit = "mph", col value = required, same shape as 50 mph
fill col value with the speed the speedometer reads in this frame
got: 92.5 mph
